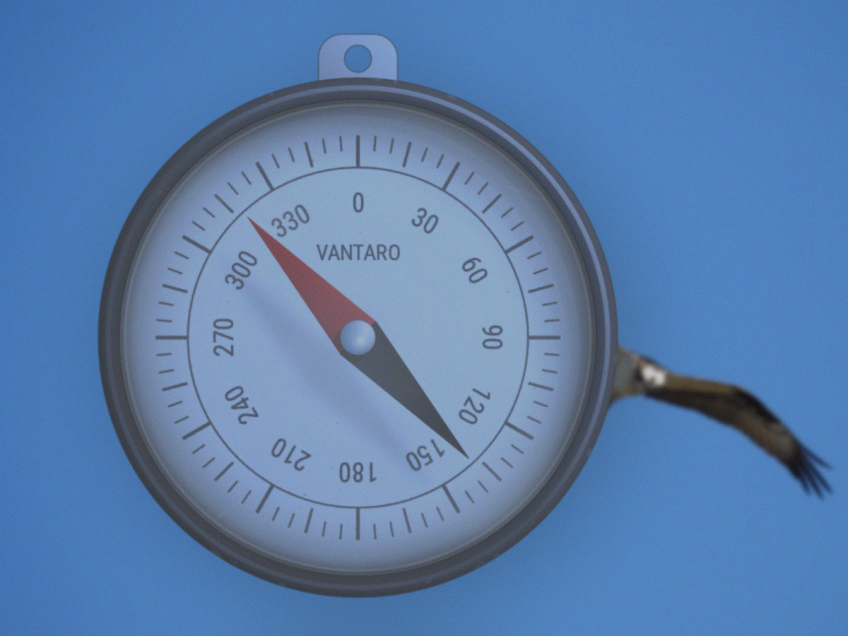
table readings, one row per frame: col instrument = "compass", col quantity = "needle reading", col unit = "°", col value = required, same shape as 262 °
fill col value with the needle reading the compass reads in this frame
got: 317.5 °
